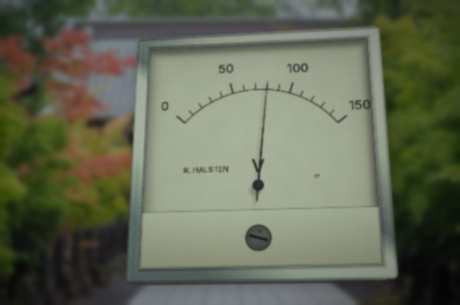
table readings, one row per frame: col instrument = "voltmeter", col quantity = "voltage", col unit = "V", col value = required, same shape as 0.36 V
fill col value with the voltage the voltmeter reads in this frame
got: 80 V
